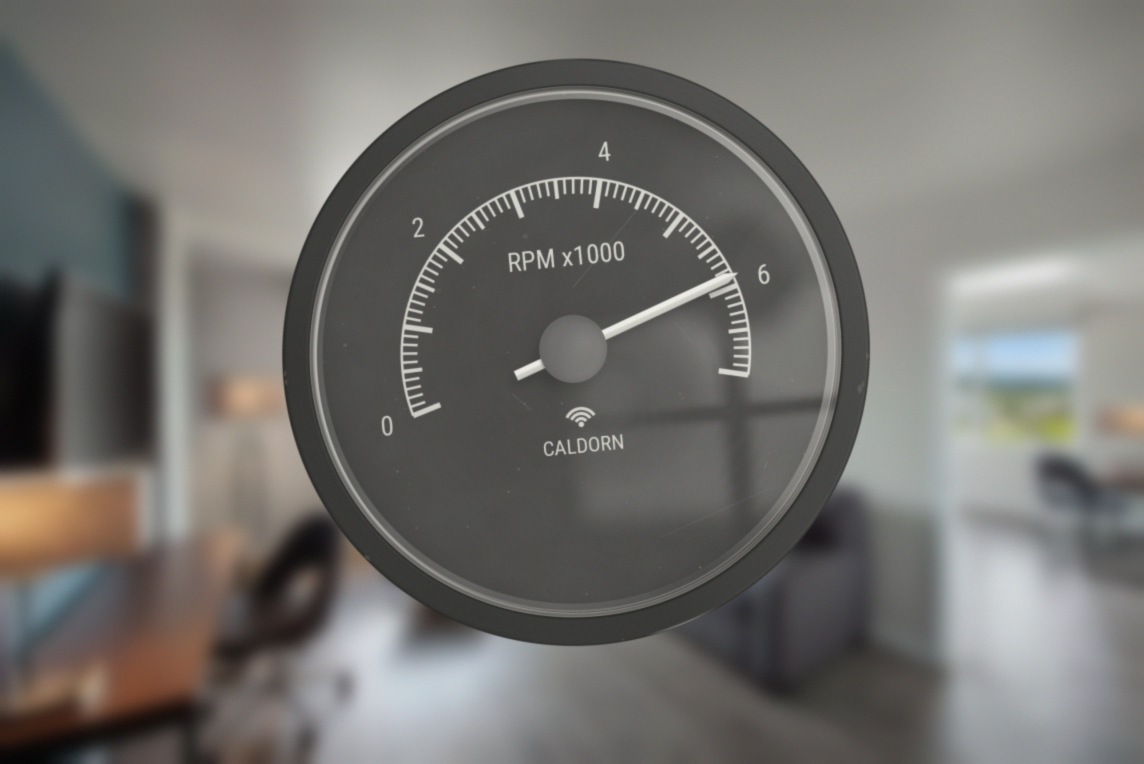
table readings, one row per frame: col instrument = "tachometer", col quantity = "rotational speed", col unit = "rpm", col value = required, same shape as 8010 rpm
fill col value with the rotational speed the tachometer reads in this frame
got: 5900 rpm
